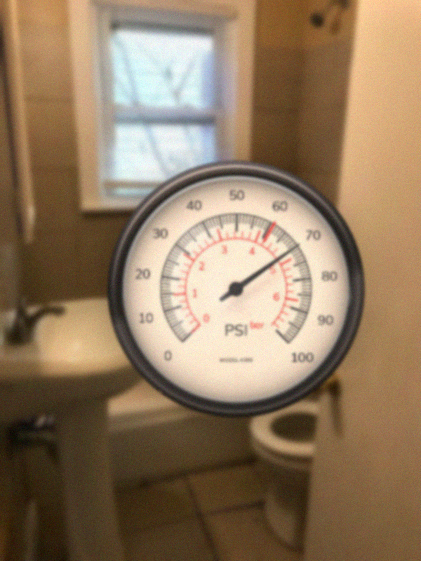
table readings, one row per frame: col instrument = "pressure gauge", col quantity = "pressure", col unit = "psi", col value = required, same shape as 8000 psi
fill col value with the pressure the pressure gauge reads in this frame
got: 70 psi
